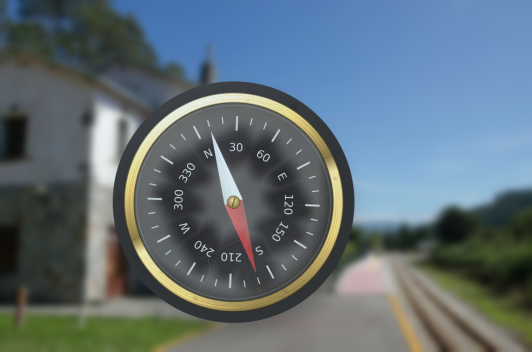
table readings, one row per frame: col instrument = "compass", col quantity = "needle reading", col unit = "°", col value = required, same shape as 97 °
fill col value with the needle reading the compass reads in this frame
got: 190 °
